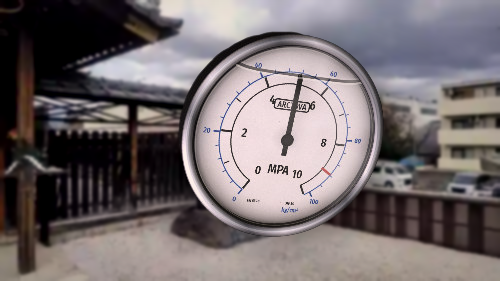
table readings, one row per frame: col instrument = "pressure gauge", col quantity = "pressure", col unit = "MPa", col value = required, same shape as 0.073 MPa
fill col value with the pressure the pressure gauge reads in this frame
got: 5 MPa
